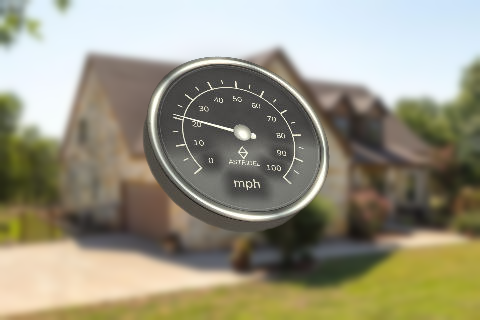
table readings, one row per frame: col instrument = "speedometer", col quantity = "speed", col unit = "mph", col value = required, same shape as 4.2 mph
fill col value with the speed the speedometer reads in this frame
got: 20 mph
